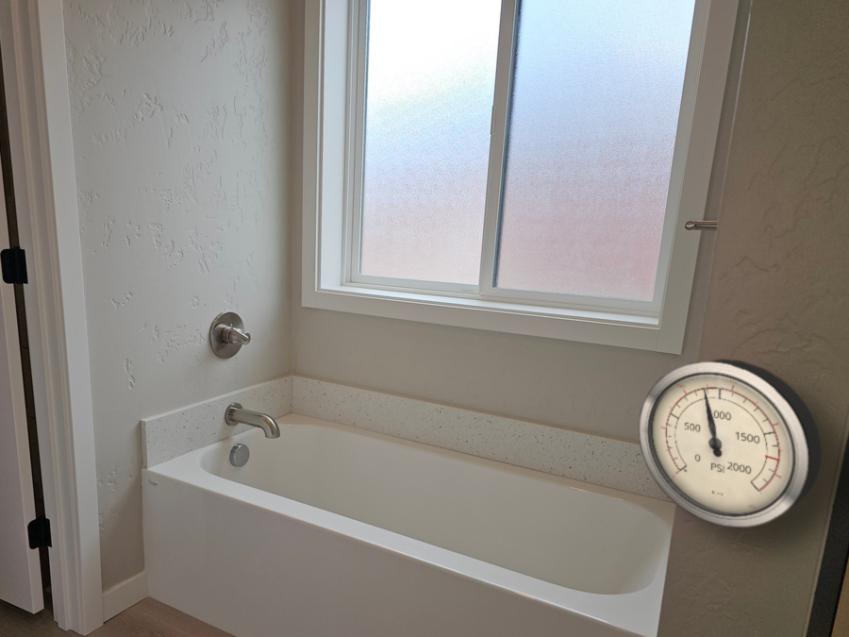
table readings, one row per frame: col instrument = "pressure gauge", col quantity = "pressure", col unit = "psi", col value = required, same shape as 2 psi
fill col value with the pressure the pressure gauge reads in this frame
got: 900 psi
